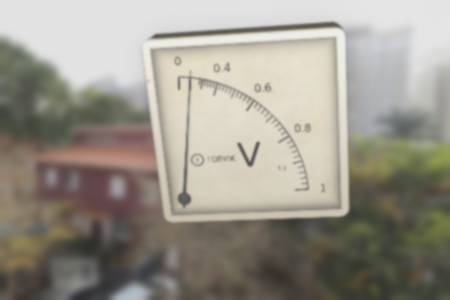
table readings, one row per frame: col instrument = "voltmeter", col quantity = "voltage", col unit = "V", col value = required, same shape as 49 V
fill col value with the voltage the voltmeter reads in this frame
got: 0.2 V
